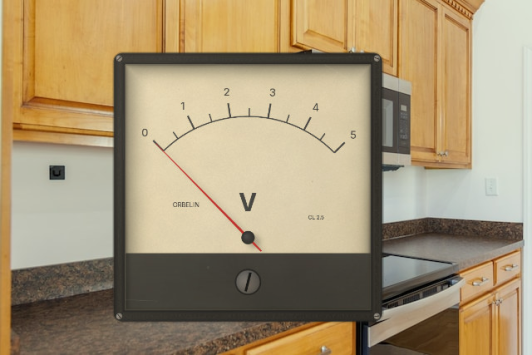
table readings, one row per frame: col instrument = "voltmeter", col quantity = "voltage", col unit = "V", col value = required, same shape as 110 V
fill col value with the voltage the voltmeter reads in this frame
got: 0 V
